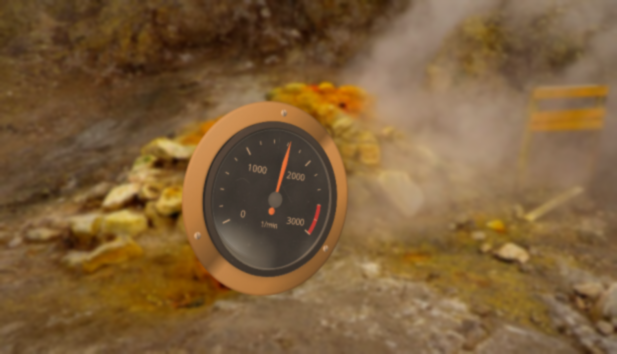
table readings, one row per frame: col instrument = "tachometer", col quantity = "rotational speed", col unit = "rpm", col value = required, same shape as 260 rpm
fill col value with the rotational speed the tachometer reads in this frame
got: 1600 rpm
